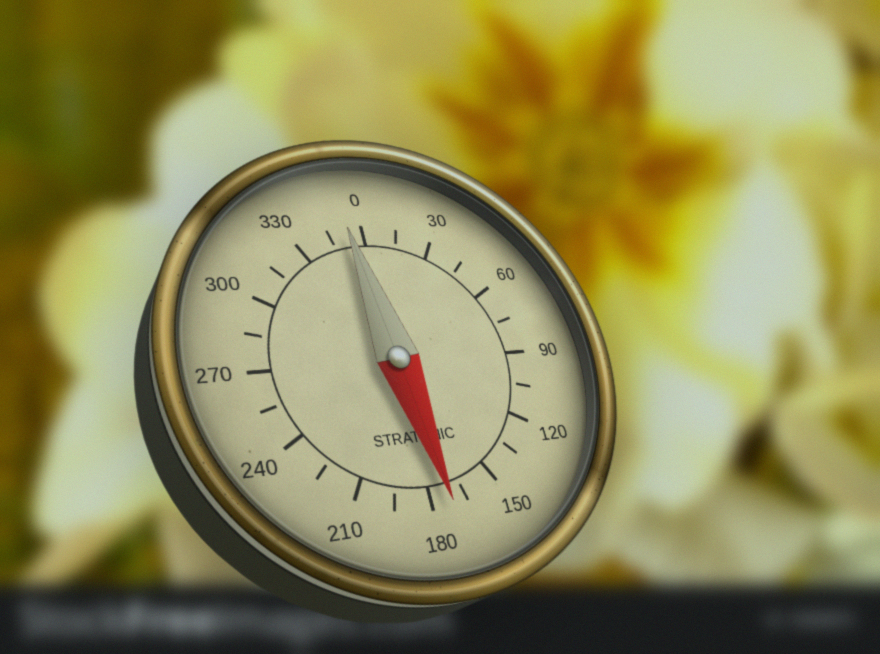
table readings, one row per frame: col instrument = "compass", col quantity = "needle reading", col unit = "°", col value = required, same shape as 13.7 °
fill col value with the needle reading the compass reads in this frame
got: 172.5 °
